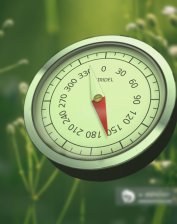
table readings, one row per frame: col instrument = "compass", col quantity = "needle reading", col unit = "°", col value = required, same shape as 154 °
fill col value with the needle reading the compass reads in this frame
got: 160 °
